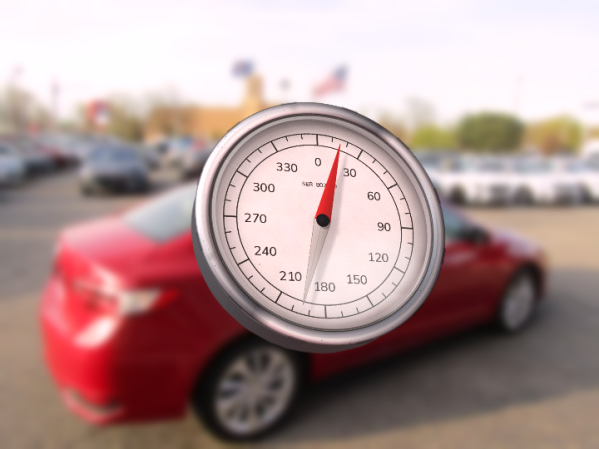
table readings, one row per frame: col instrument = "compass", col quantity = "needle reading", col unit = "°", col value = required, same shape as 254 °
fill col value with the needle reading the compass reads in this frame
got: 15 °
